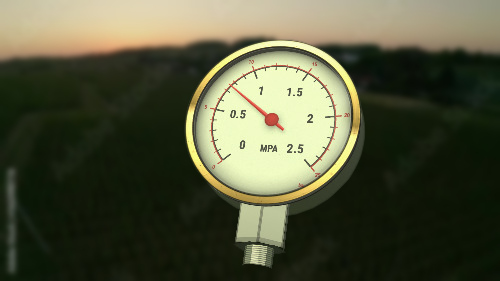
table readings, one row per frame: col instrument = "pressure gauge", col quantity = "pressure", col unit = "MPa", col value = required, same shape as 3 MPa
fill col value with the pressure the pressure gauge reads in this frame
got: 0.75 MPa
